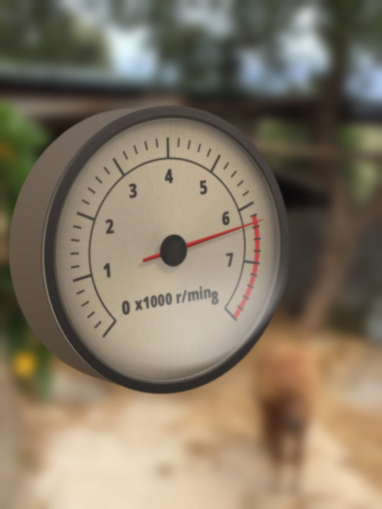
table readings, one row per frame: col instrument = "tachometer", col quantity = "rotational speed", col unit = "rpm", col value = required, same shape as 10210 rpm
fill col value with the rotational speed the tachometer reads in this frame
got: 6300 rpm
